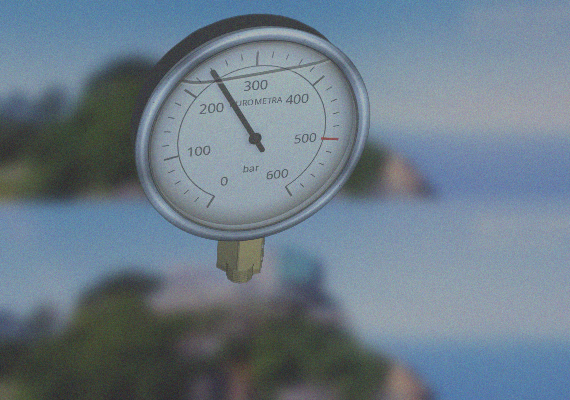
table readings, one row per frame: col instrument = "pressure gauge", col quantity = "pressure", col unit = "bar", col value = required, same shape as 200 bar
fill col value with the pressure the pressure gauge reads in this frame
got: 240 bar
